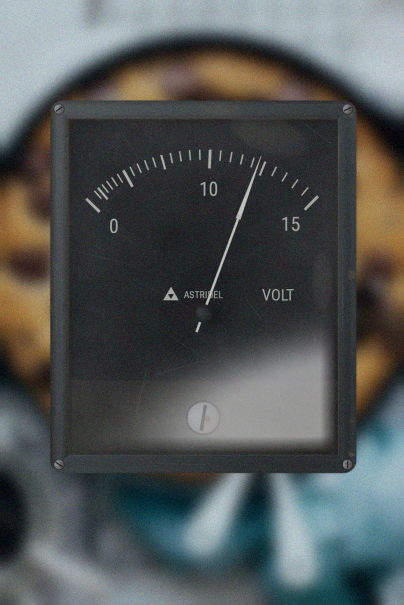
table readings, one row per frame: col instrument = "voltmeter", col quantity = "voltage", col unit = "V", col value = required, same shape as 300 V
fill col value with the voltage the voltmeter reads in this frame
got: 12.25 V
